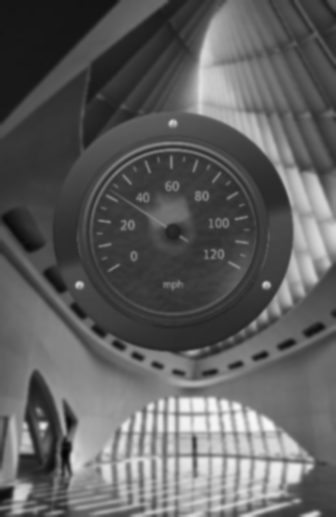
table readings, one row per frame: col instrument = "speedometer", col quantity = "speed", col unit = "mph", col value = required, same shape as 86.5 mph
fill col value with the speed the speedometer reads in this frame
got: 32.5 mph
